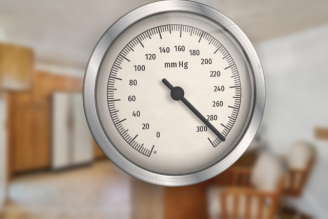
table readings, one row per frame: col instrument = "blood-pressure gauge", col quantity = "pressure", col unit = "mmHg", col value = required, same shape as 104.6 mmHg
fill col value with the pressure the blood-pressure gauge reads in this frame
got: 290 mmHg
